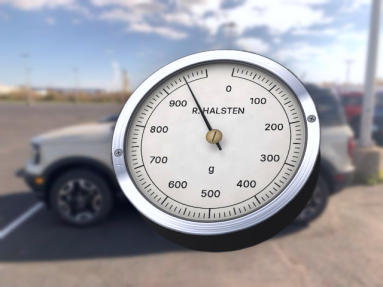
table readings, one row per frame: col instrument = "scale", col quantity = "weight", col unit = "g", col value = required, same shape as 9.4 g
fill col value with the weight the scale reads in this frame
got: 950 g
